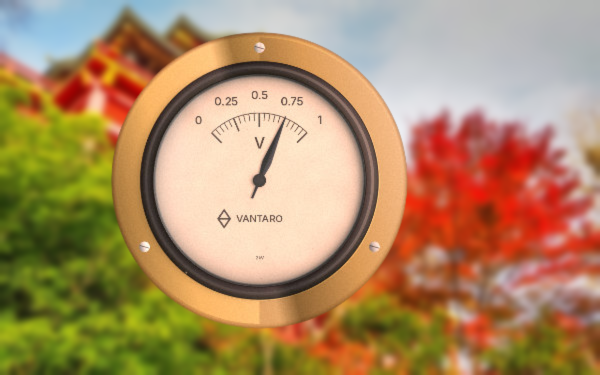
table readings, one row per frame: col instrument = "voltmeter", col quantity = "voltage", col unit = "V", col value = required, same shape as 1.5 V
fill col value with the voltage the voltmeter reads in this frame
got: 0.75 V
